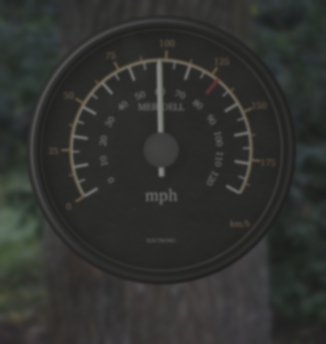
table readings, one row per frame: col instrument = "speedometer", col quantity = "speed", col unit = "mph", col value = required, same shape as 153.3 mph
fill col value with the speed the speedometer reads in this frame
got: 60 mph
